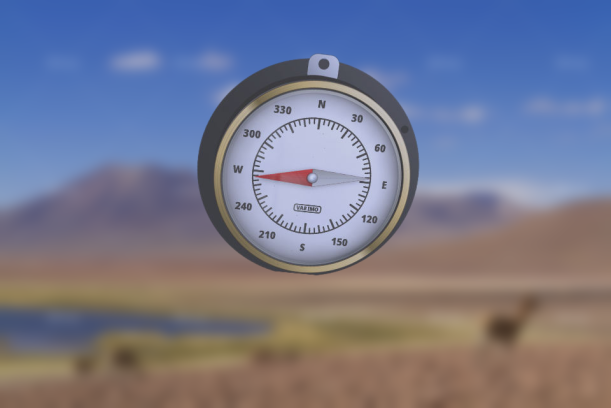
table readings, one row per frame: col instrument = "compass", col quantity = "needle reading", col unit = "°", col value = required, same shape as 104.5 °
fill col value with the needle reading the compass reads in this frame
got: 265 °
